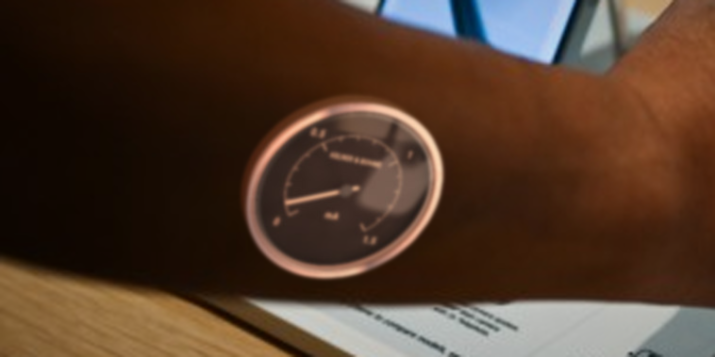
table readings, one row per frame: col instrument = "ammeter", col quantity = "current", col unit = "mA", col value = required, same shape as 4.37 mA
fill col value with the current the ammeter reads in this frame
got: 0.1 mA
